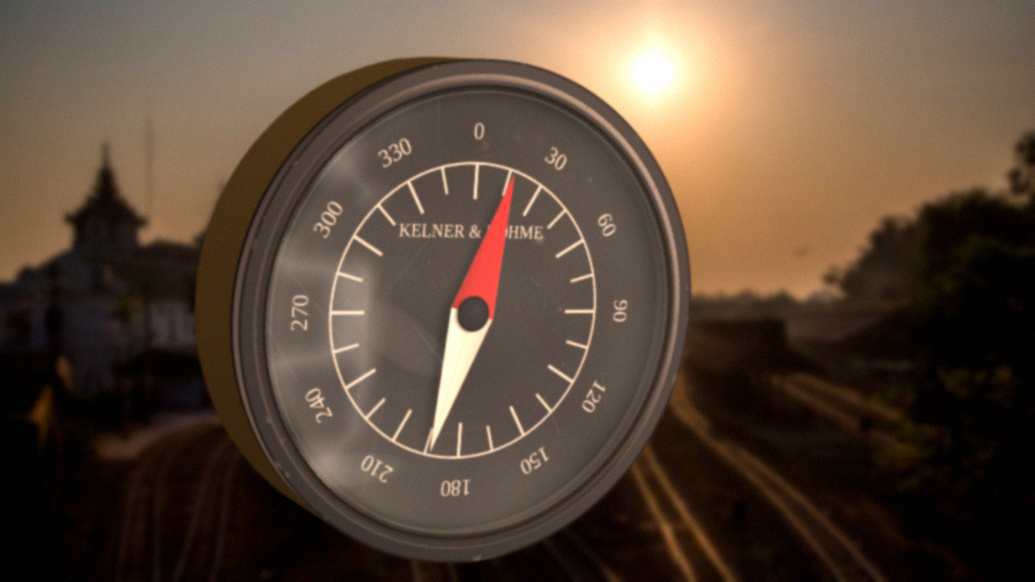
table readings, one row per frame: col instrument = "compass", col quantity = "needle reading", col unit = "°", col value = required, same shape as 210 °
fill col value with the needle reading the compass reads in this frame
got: 15 °
